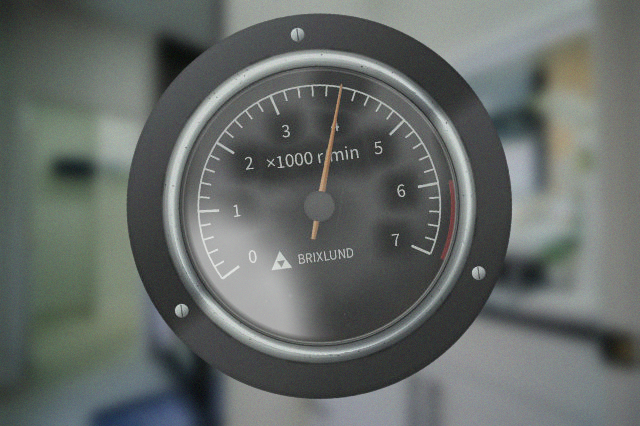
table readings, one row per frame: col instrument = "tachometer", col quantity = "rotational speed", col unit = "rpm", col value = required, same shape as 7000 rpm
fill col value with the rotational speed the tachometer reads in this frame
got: 4000 rpm
